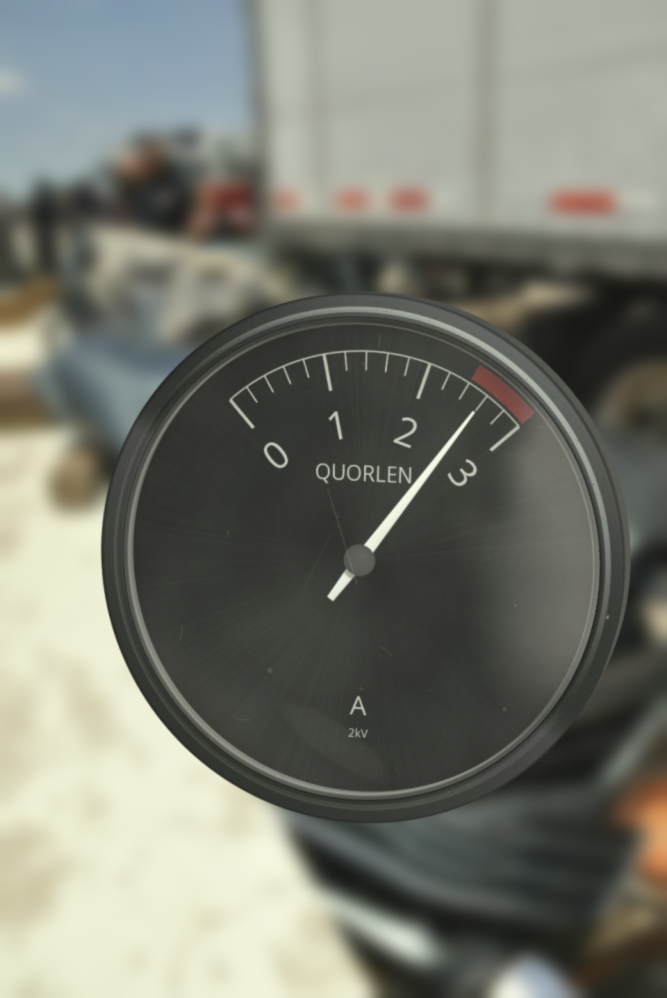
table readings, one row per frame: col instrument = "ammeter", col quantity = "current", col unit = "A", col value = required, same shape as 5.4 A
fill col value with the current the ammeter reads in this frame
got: 2.6 A
